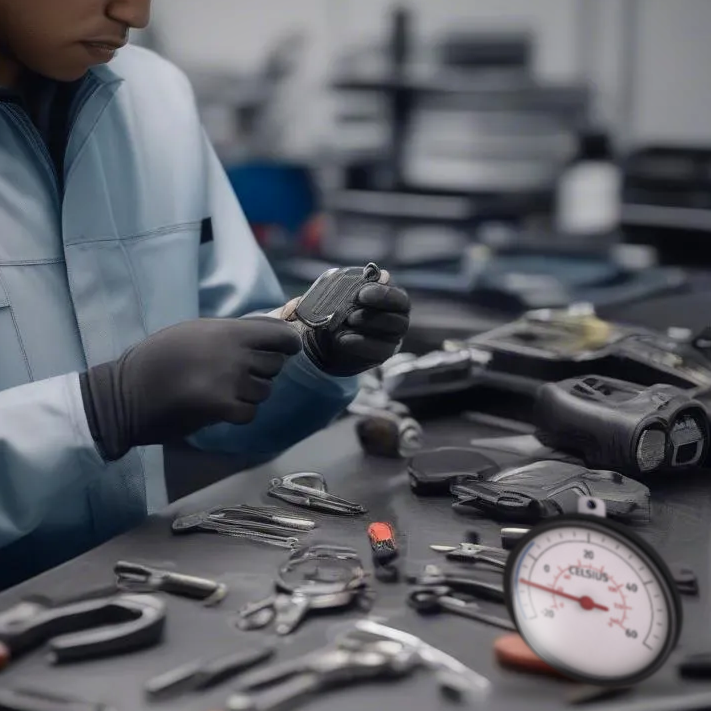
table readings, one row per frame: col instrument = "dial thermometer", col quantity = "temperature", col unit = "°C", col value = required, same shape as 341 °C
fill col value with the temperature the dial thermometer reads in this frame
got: -8 °C
